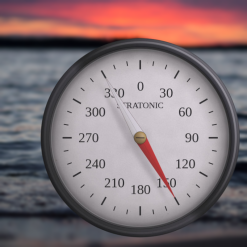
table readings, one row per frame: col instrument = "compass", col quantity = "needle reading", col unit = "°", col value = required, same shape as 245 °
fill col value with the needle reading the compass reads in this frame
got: 150 °
